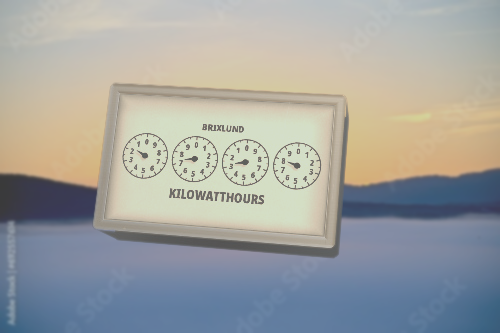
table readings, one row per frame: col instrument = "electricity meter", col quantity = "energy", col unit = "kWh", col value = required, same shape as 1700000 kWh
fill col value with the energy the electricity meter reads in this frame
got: 1728 kWh
